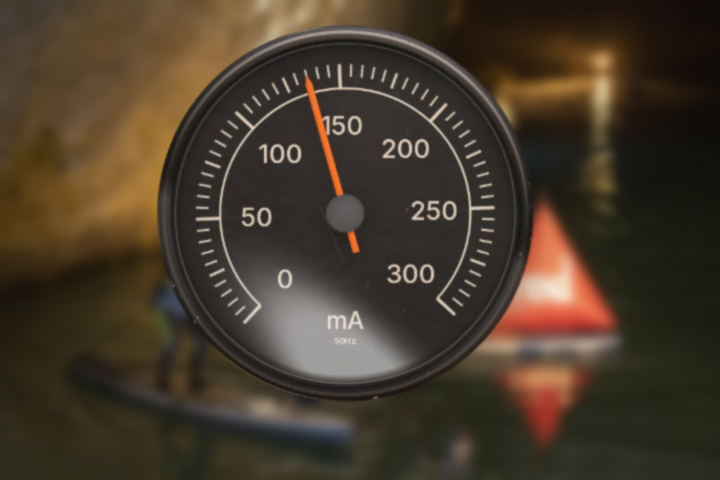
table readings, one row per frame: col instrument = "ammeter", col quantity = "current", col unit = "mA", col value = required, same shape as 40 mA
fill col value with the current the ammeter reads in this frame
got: 135 mA
